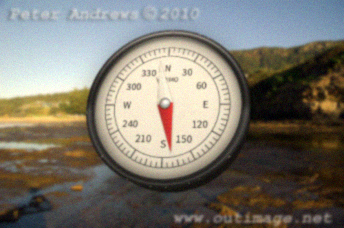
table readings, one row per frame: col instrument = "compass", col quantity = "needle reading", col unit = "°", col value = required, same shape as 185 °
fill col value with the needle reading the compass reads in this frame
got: 170 °
